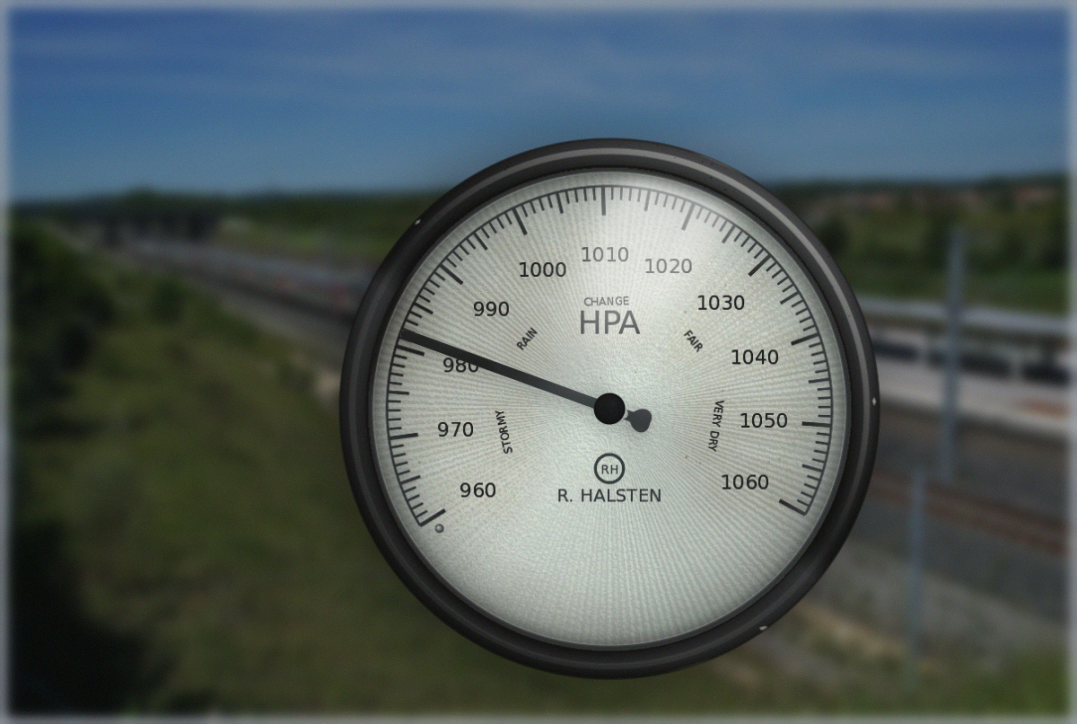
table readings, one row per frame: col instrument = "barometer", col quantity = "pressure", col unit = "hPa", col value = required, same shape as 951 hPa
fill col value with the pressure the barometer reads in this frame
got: 981.5 hPa
